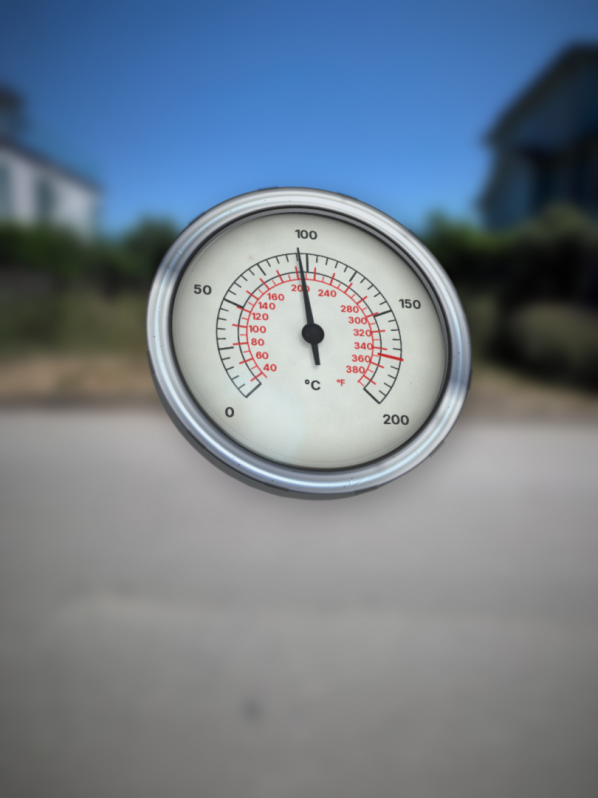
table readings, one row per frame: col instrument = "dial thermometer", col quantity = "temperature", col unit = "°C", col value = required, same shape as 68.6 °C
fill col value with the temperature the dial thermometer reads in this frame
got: 95 °C
